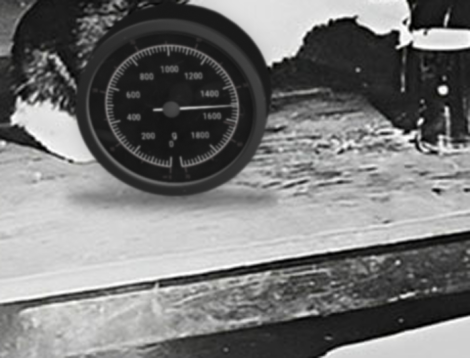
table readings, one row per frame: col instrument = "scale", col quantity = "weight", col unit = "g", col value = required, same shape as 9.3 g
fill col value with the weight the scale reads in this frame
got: 1500 g
